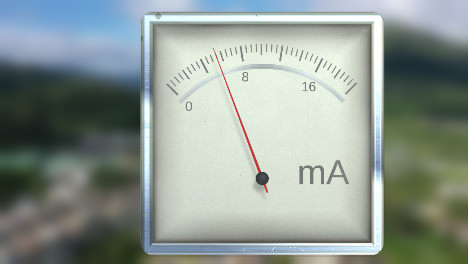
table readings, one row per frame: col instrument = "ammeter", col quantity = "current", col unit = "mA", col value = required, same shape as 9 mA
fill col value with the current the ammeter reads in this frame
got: 5.5 mA
